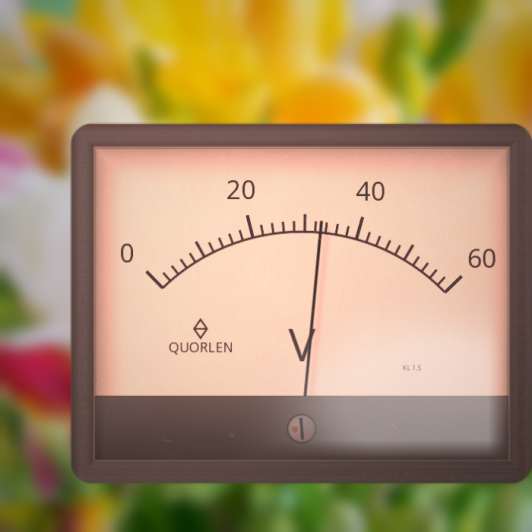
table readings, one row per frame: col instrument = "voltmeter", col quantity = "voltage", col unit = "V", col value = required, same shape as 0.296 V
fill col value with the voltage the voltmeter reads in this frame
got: 33 V
